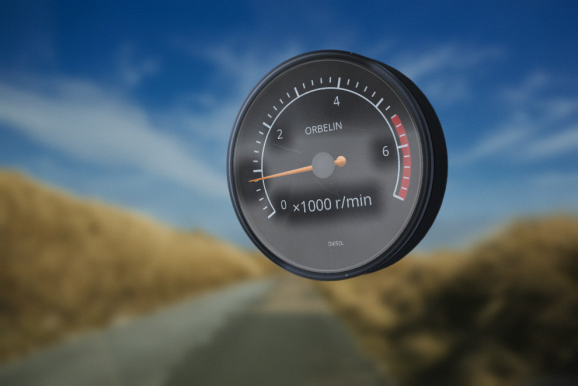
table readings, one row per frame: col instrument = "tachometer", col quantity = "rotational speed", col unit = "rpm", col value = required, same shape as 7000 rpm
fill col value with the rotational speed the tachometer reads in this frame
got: 800 rpm
